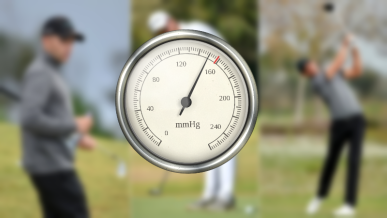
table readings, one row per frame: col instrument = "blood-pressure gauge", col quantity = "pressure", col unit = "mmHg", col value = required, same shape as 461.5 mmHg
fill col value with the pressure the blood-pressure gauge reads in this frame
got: 150 mmHg
